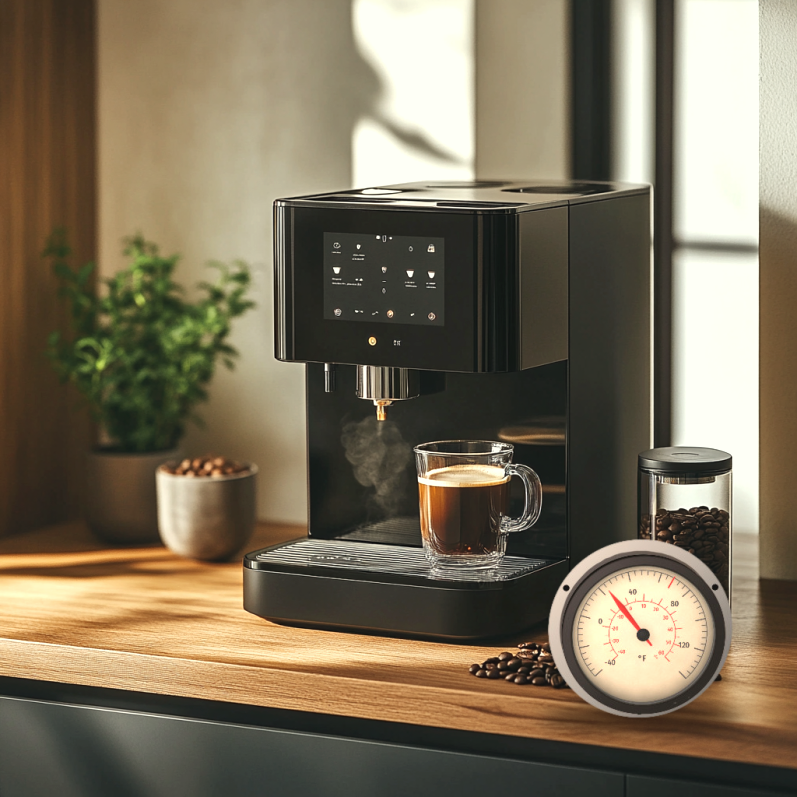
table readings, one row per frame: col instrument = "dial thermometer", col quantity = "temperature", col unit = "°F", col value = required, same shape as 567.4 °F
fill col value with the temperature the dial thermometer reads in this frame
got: 24 °F
